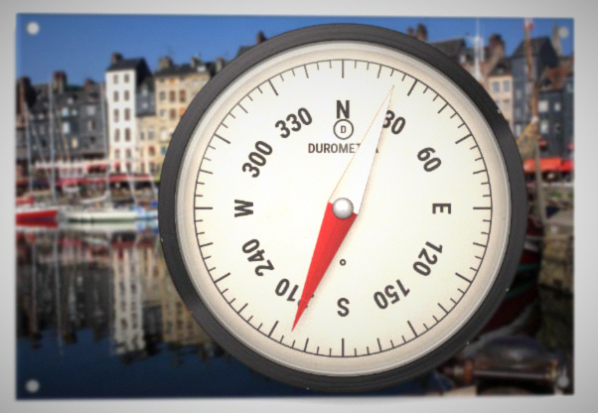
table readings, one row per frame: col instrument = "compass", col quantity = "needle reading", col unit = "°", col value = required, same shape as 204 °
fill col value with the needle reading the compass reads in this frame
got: 202.5 °
